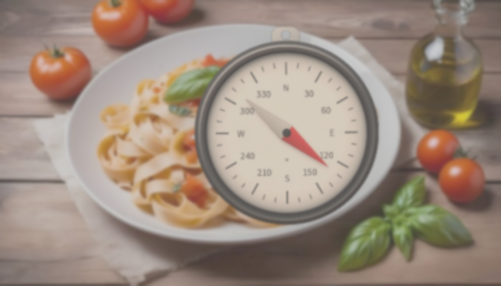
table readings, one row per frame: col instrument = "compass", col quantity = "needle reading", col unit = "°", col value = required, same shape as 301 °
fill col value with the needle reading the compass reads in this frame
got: 130 °
